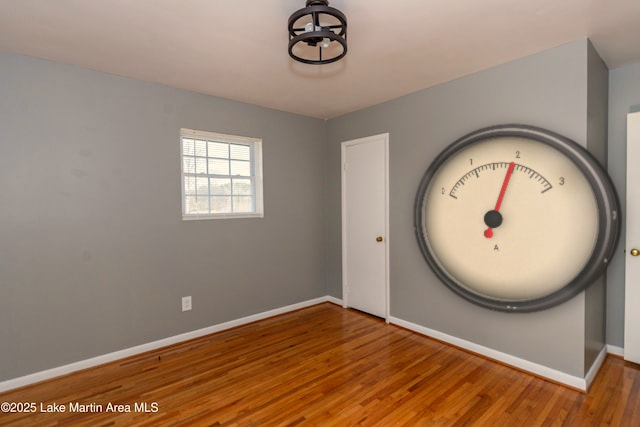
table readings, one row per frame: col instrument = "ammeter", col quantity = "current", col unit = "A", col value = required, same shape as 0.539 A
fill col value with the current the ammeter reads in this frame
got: 2 A
